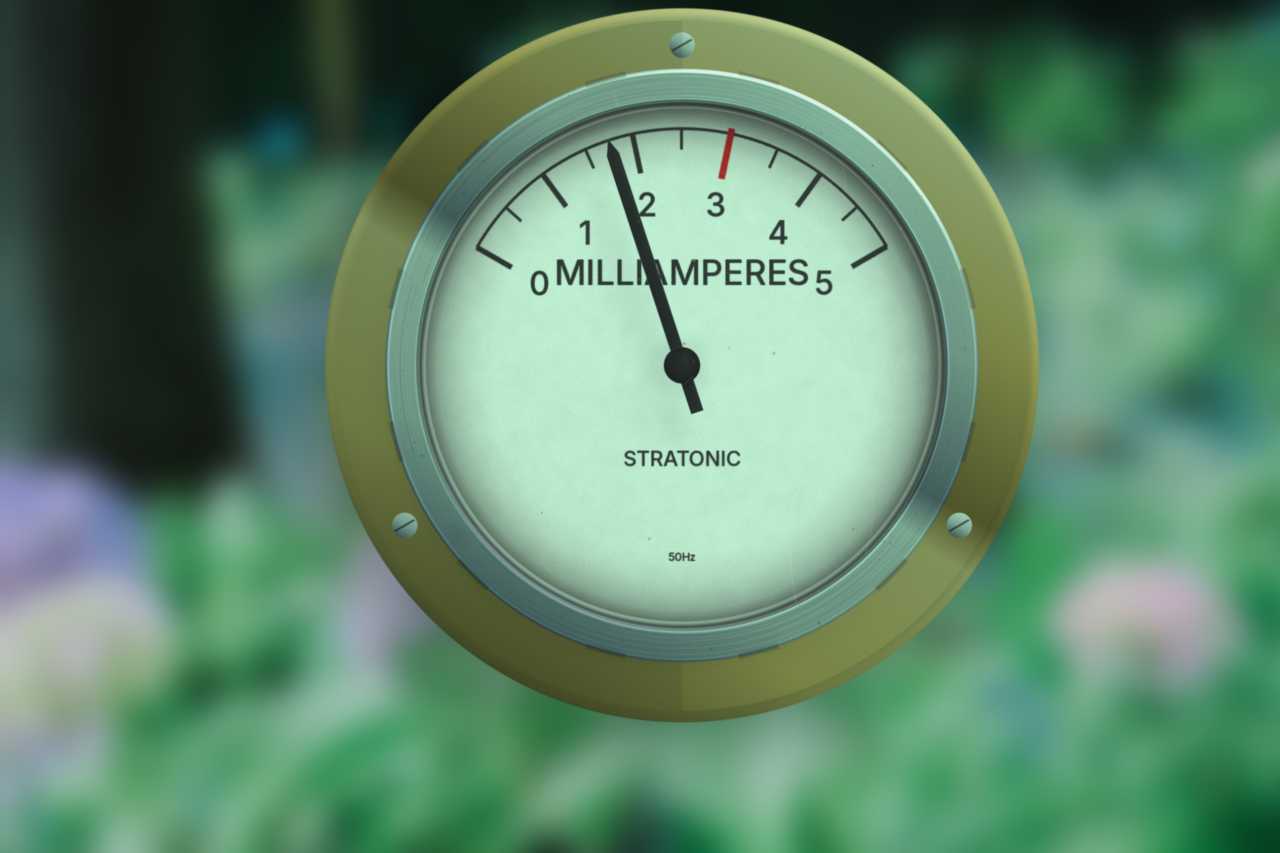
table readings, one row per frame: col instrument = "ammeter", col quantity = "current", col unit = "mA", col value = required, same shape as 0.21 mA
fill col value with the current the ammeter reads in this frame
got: 1.75 mA
